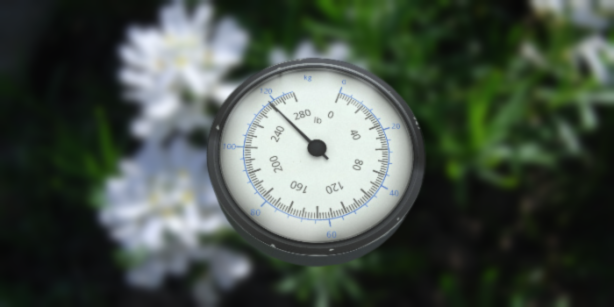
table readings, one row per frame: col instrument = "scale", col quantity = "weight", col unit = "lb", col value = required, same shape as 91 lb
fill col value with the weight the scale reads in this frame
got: 260 lb
